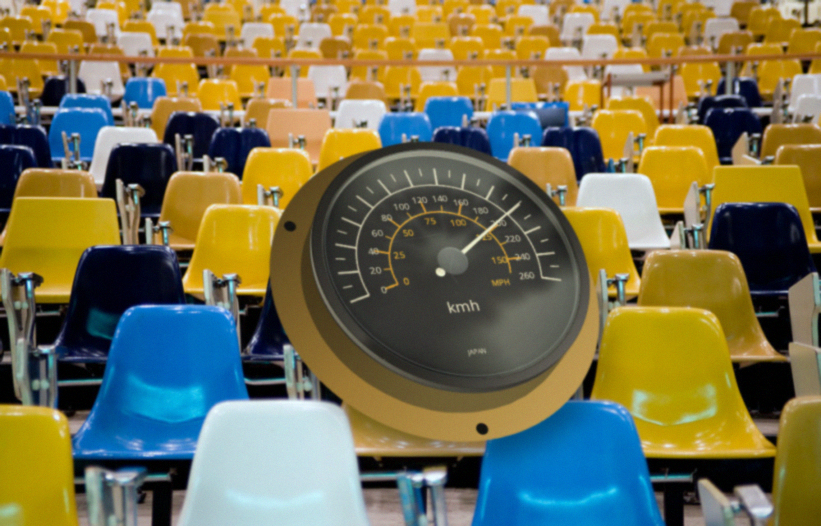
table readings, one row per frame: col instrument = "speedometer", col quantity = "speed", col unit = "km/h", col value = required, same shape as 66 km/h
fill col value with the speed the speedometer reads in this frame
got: 200 km/h
